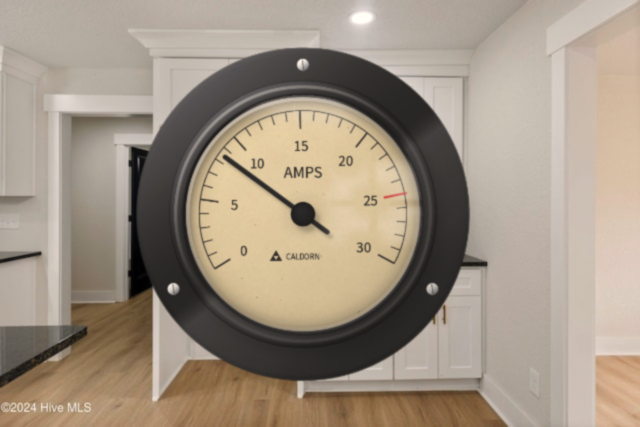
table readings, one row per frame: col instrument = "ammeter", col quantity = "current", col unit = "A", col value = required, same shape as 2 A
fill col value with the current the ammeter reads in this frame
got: 8.5 A
